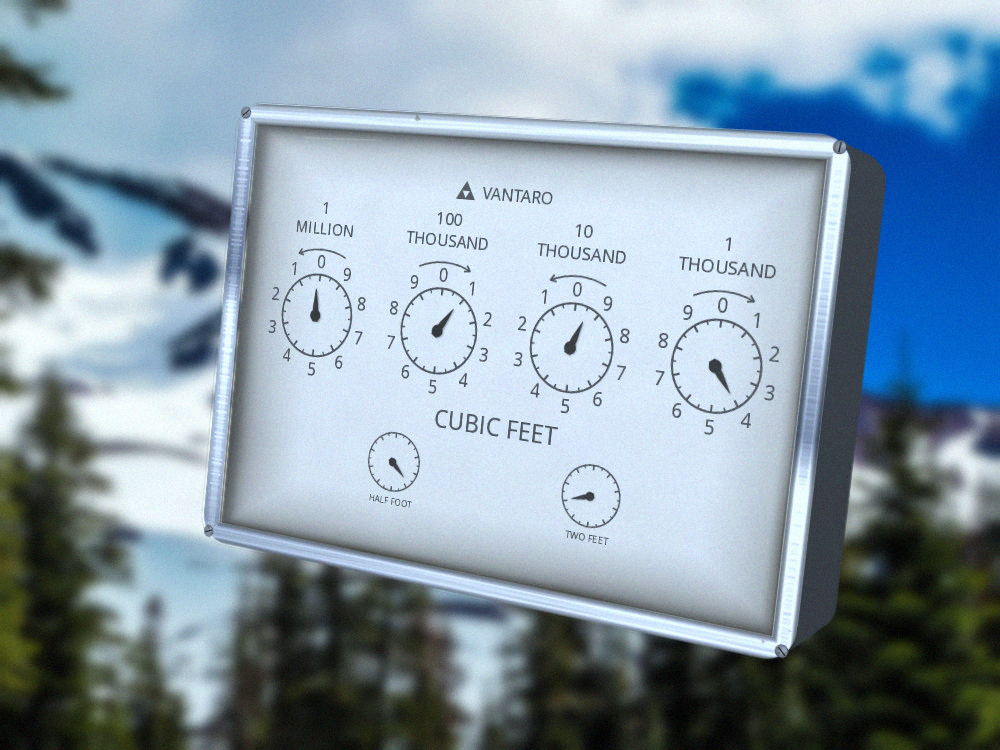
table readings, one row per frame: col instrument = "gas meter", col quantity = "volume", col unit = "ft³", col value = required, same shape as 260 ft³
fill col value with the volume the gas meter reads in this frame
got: 9400 ft³
